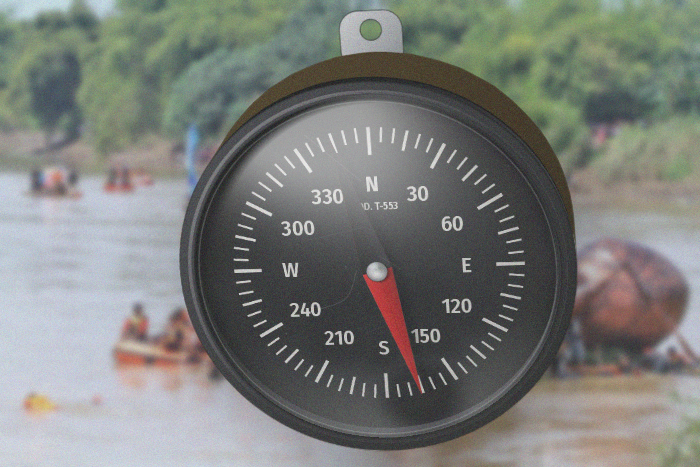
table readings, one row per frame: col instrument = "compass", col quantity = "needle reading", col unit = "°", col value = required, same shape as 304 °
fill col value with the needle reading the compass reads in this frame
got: 165 °
